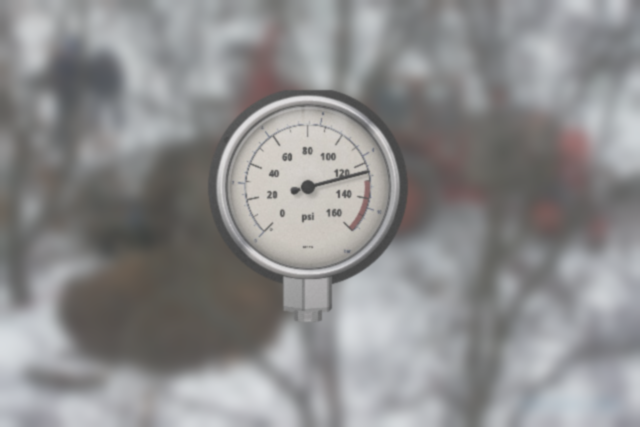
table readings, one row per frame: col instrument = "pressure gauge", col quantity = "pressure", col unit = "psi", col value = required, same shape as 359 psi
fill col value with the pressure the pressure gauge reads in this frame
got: 125 psi
